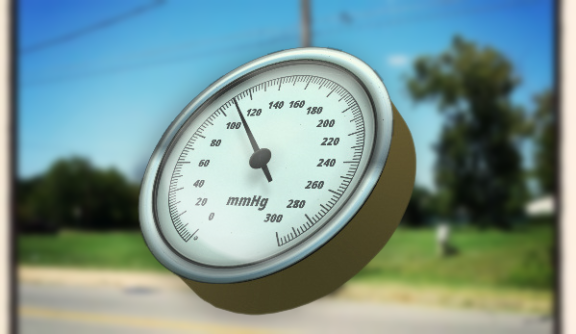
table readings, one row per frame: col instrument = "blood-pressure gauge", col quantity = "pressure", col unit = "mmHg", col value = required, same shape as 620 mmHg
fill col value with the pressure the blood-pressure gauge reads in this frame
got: 110 mmHg
